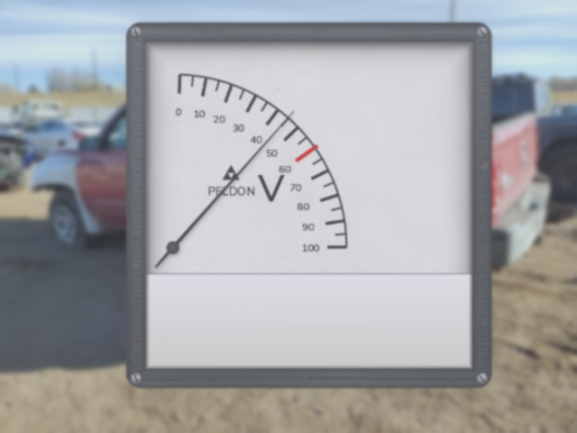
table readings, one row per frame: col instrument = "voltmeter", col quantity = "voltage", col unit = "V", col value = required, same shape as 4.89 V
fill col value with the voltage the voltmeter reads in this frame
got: 45 V
